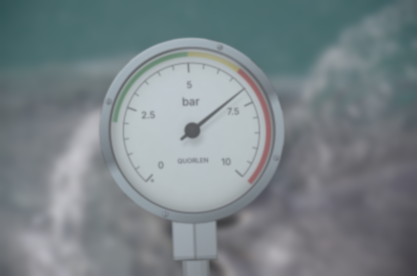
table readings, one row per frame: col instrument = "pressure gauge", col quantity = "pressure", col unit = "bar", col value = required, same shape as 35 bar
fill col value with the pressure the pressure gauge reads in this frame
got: 7 bar
